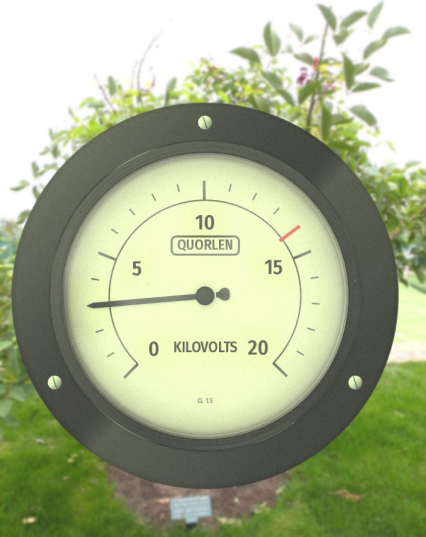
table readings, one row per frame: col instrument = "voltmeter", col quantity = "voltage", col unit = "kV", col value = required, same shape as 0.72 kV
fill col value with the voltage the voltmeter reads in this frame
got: 3 kV
